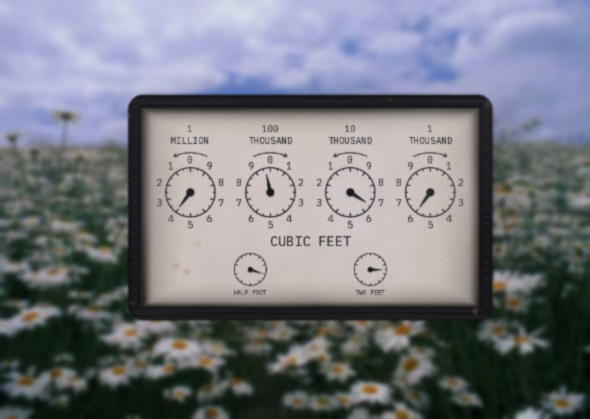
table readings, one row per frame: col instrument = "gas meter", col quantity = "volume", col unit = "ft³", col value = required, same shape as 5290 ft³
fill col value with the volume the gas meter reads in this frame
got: 396600 ft³
